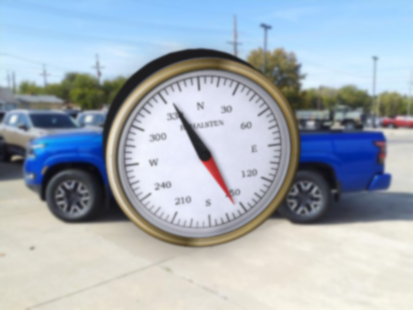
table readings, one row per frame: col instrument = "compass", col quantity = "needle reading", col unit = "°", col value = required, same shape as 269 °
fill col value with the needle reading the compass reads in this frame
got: 155 °
